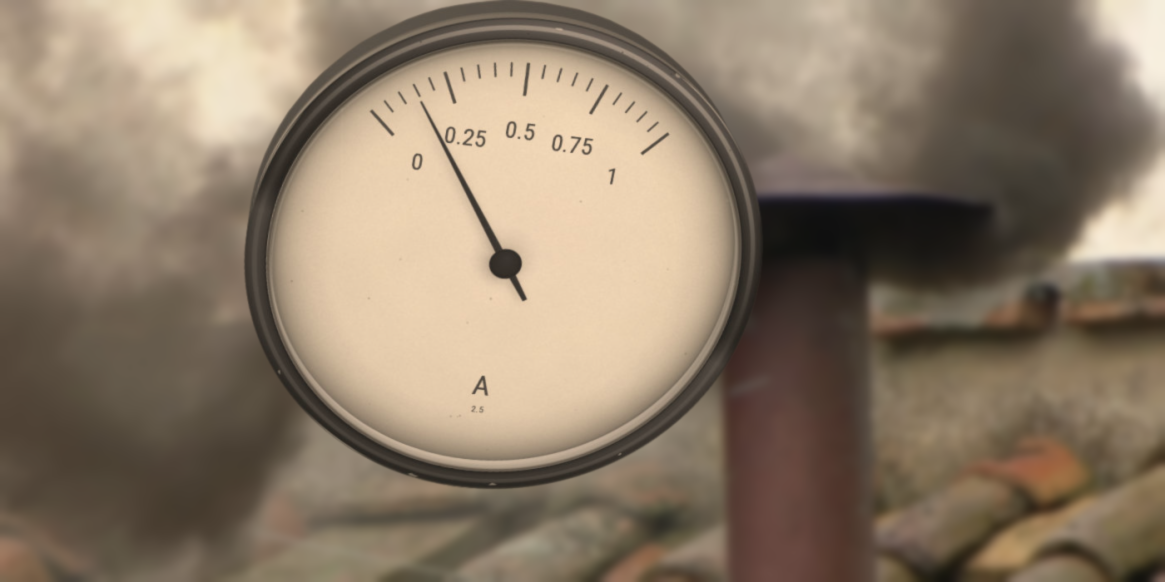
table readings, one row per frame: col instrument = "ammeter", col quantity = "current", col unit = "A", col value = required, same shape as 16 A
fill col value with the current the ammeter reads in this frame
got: 0.15 A
